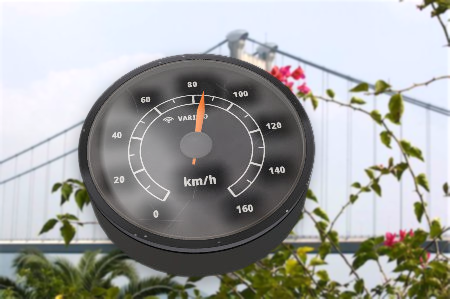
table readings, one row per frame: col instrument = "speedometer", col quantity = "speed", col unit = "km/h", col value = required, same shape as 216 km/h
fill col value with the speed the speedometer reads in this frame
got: 85 km/h
